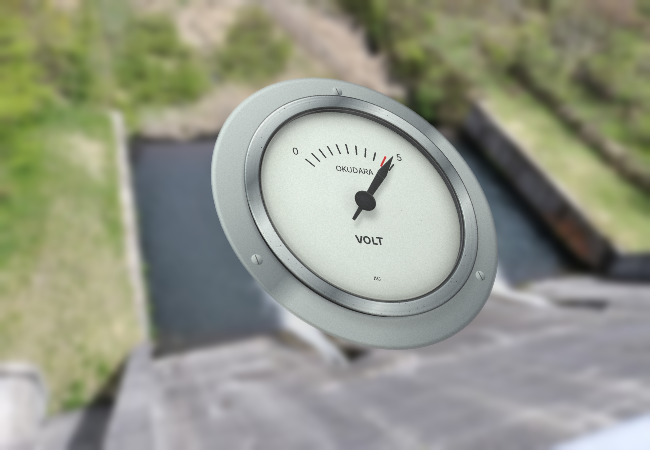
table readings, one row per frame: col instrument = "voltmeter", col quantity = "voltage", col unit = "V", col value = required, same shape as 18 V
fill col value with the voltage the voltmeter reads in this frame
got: 4.75 V
